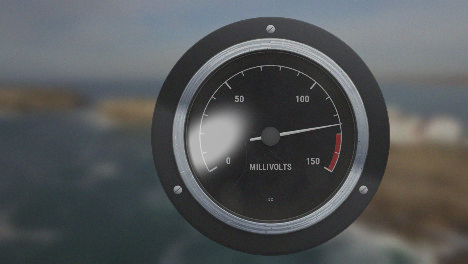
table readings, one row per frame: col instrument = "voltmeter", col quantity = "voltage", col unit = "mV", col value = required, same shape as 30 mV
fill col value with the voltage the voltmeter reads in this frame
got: 125 mV
